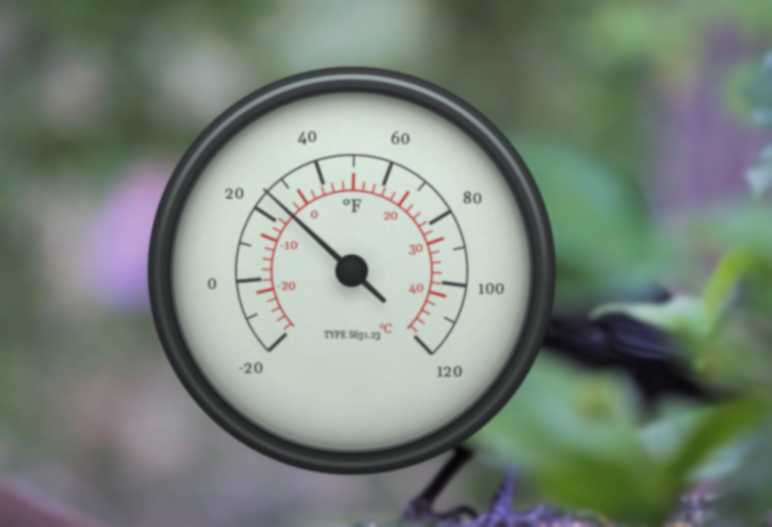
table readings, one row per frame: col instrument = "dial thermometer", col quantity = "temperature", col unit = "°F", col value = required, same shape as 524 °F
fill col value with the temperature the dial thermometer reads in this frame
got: 25 °F
